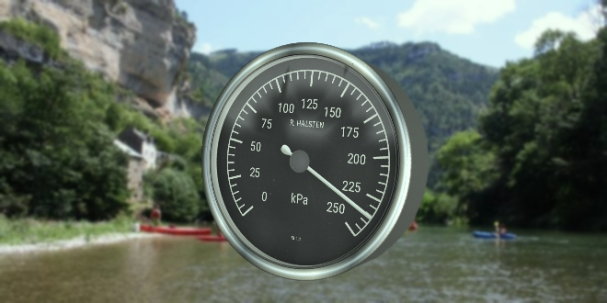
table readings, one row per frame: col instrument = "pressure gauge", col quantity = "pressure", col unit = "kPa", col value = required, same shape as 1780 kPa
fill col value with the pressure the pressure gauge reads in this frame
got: 235 kPa
